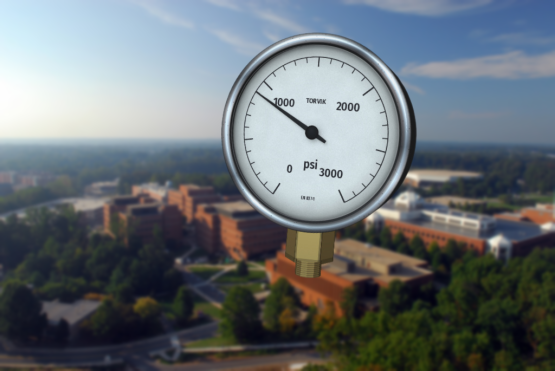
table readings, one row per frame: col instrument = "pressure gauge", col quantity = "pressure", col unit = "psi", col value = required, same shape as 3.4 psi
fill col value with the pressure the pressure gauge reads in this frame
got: 900 psi
